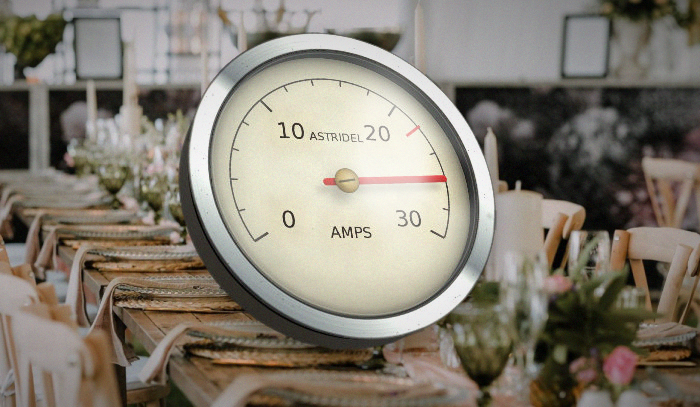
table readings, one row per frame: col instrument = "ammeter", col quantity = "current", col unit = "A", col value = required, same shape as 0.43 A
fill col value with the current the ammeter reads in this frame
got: 26 A
